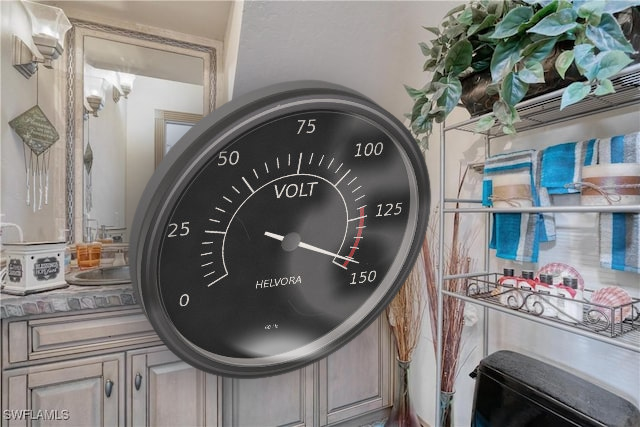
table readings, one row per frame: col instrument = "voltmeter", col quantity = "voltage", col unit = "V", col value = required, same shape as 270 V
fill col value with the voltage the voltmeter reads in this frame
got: 145 V
